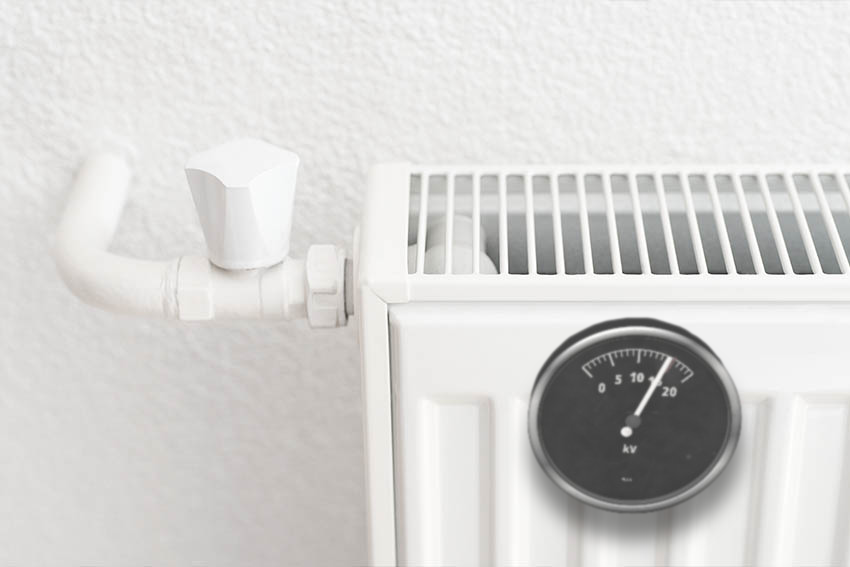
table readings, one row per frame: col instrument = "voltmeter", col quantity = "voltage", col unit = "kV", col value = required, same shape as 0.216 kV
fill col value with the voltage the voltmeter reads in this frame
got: 15 kV
